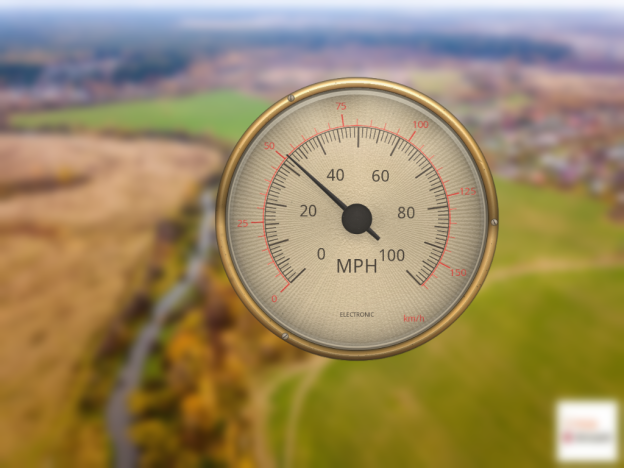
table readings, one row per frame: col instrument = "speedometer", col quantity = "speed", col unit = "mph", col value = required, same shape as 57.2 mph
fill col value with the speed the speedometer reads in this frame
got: 32 mph
